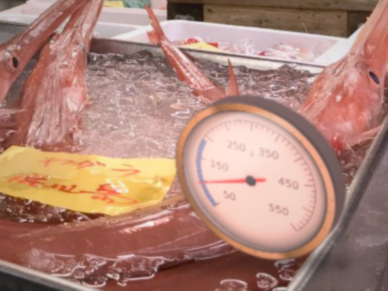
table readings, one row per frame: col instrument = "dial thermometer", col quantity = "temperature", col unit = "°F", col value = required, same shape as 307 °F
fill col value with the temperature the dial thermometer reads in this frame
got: 100 °F
